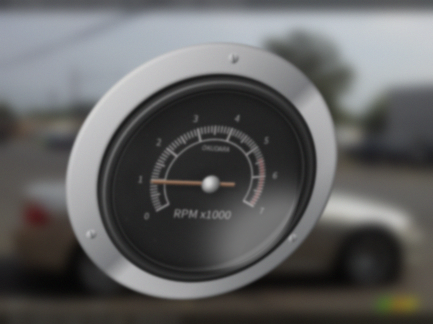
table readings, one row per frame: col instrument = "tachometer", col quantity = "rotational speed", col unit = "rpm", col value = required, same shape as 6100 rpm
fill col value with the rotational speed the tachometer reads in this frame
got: 1000 rpm
